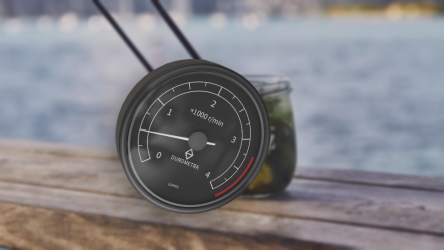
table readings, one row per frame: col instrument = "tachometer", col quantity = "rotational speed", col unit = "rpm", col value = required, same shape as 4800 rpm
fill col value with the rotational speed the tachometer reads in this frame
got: 500 rpm
